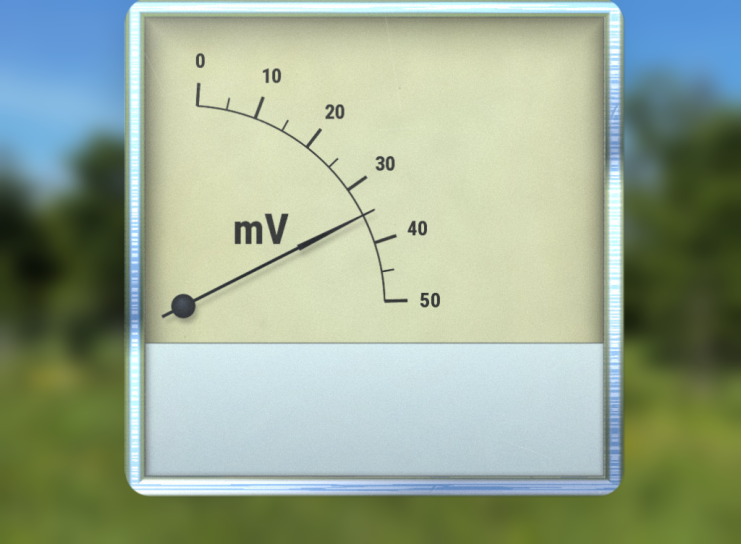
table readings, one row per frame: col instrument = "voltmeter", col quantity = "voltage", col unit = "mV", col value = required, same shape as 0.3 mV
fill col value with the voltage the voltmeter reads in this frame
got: 35 mV
